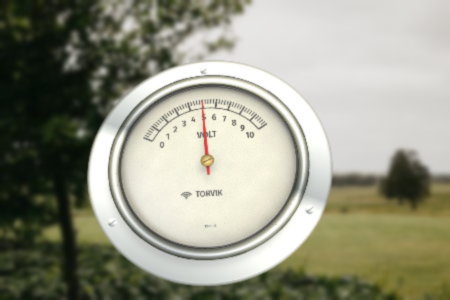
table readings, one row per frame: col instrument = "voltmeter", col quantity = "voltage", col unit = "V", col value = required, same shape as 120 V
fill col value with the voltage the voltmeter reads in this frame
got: 5 V
